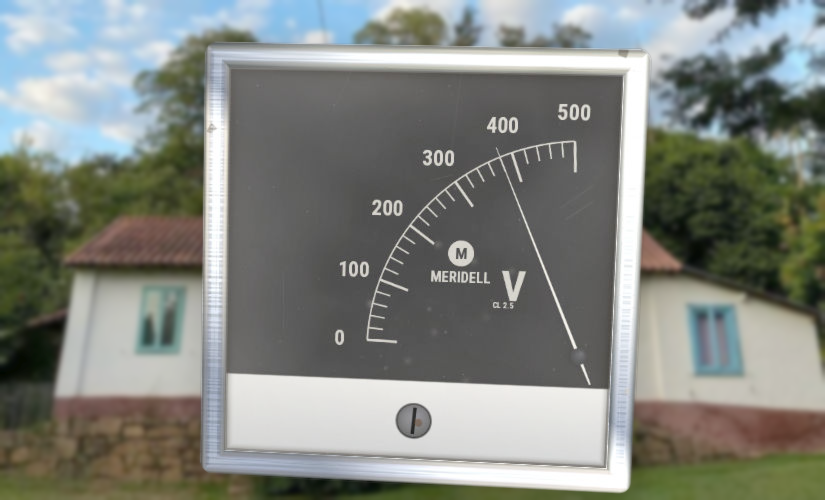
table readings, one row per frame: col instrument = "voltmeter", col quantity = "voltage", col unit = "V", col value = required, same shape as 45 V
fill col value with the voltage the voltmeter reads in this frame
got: 380 V
